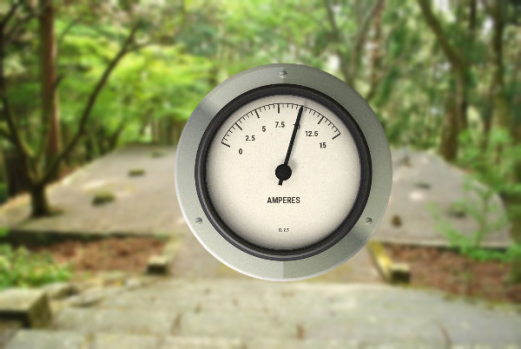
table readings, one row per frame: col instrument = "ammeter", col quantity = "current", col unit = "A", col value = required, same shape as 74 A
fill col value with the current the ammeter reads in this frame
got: 10 A
